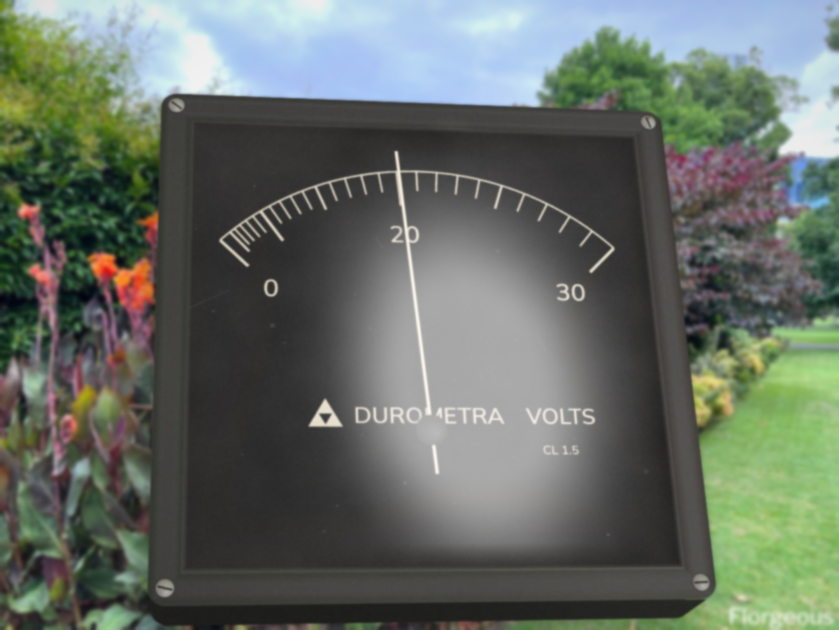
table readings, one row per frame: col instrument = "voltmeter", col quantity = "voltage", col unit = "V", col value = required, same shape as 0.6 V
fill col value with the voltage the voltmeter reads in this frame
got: 20 V
